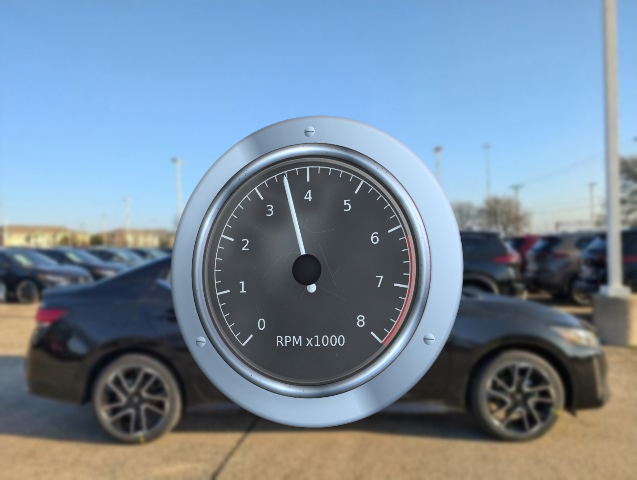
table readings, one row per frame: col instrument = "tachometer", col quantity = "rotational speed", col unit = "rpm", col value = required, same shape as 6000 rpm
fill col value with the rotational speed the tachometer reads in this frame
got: 3600 rpm
